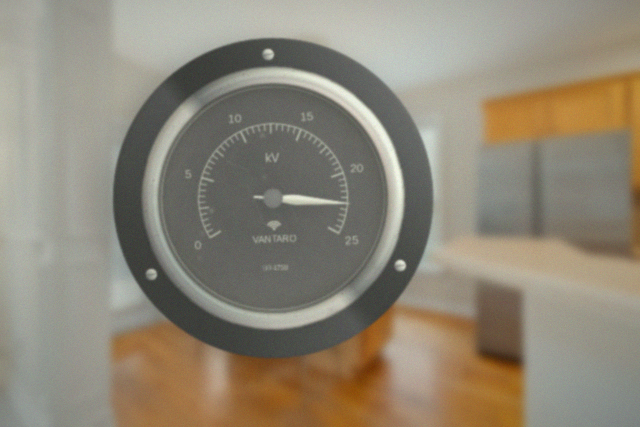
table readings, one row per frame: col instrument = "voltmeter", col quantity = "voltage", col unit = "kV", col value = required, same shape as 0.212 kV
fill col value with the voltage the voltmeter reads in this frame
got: 22.5 kV
